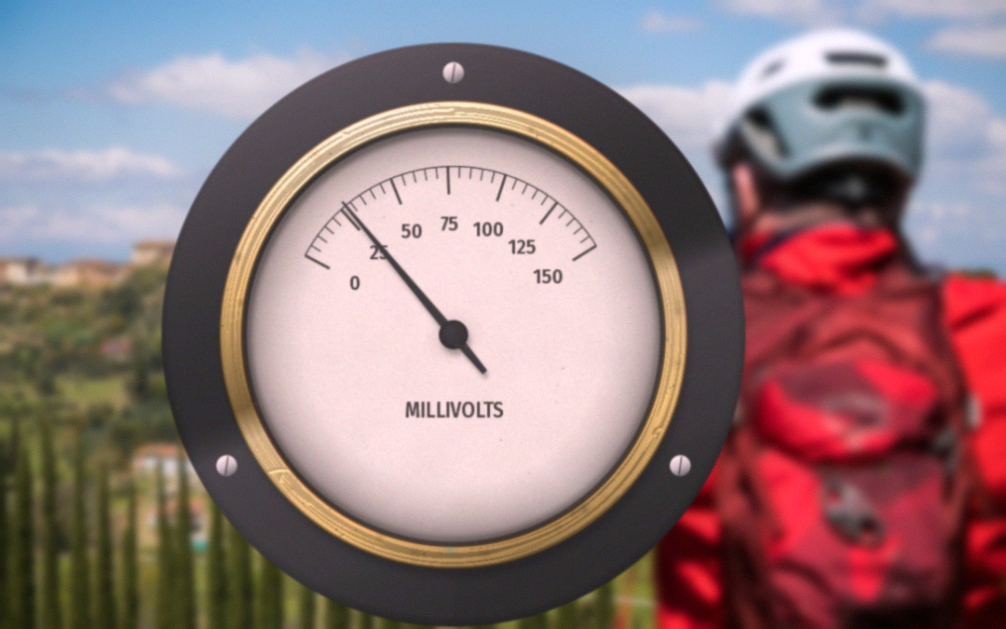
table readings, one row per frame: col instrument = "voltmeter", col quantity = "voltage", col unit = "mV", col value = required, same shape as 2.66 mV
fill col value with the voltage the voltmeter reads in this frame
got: 27.5 mV
